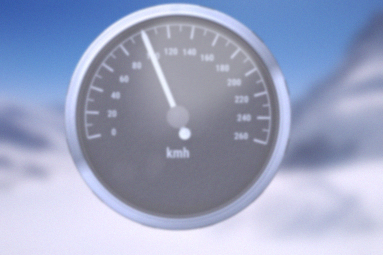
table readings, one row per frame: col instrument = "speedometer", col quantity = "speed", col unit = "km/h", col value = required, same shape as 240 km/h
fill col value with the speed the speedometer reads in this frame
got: 100 km/h
